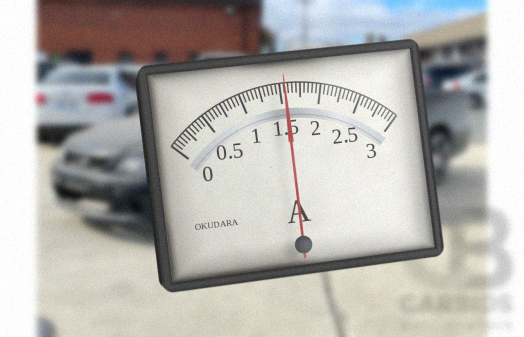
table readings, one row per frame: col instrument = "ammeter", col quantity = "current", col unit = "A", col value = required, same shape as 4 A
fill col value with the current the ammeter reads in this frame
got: 1.55 A
